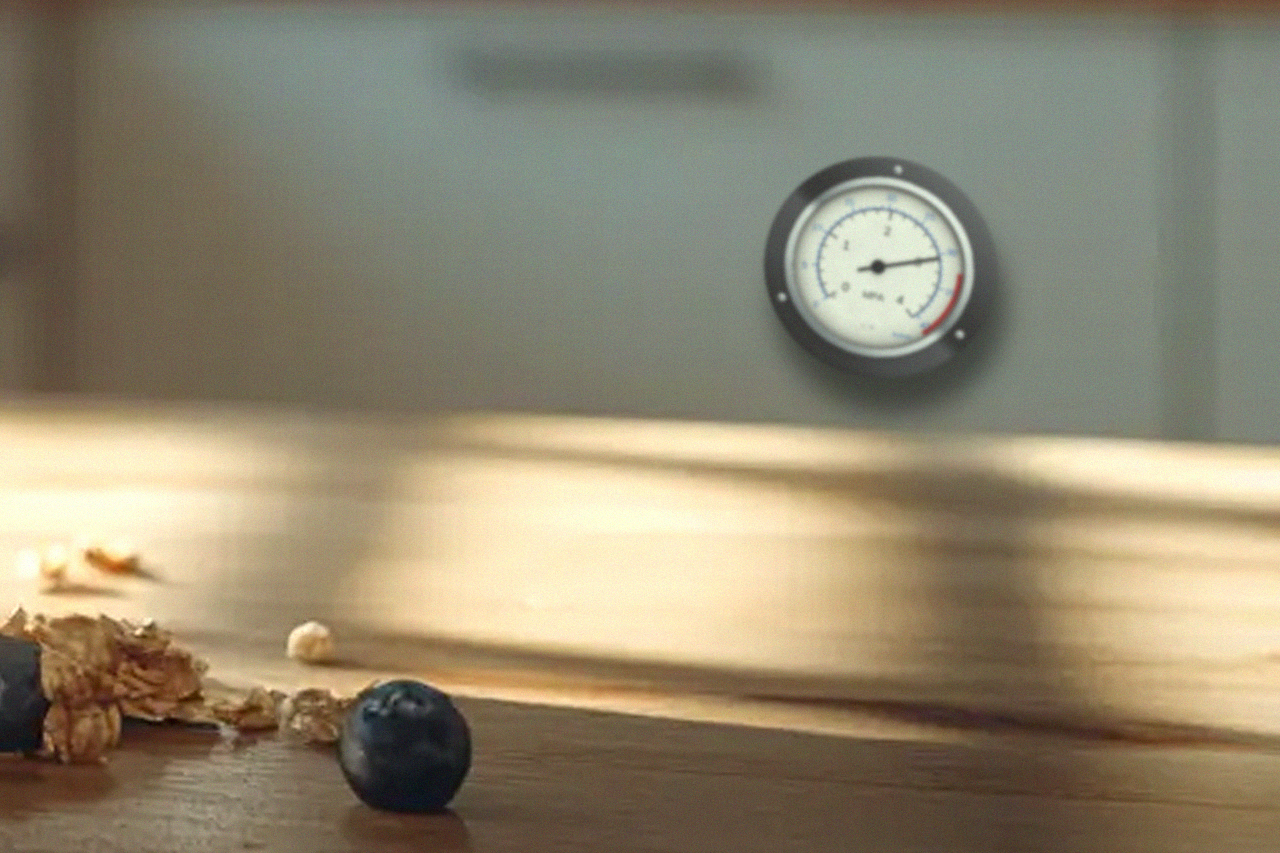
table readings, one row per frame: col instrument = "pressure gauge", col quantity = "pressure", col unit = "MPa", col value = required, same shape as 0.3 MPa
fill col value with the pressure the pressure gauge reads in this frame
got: 3 MPa
